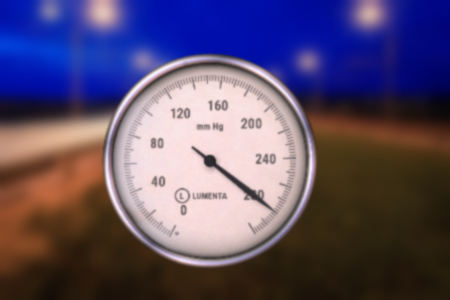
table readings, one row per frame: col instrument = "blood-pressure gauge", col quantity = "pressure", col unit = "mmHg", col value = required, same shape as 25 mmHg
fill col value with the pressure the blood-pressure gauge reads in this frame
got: 280 mmHg
